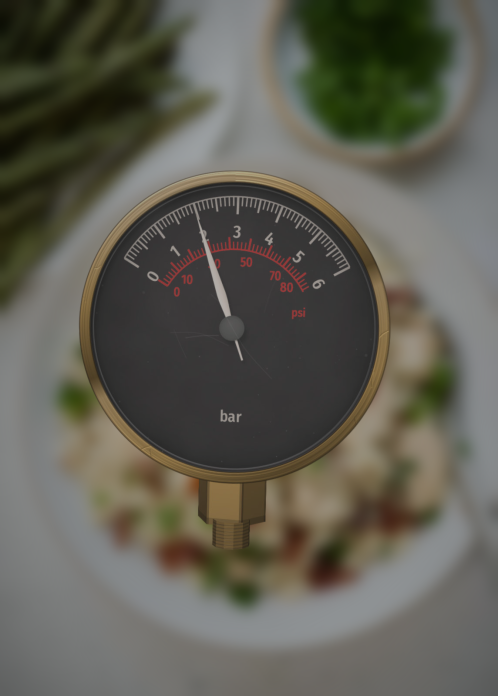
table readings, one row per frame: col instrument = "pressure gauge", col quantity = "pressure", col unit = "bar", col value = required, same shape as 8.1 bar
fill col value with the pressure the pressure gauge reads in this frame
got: 2 bar
